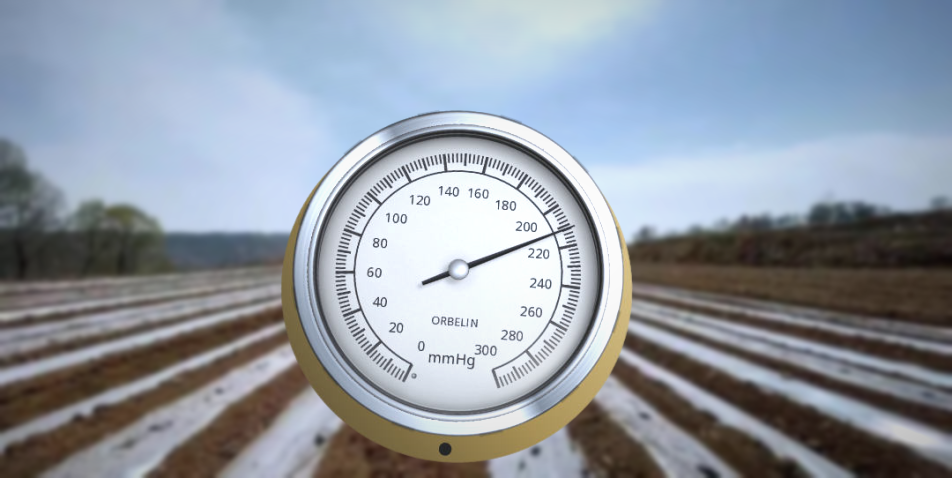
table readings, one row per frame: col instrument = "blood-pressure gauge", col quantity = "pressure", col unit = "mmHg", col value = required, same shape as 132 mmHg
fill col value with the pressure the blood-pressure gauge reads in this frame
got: 212 mmHg
